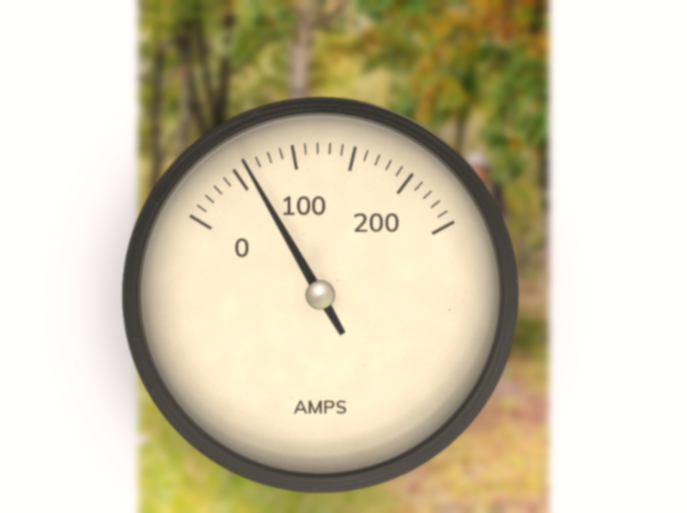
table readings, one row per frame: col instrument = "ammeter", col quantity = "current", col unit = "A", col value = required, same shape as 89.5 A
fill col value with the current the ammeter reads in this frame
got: 60 A
